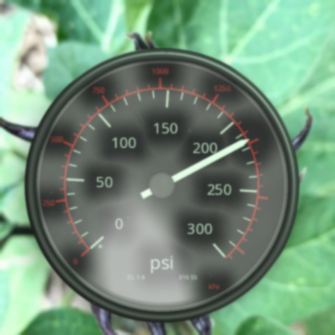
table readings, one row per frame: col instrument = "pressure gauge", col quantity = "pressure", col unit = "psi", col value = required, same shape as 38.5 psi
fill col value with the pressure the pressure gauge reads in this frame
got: 215 psi
